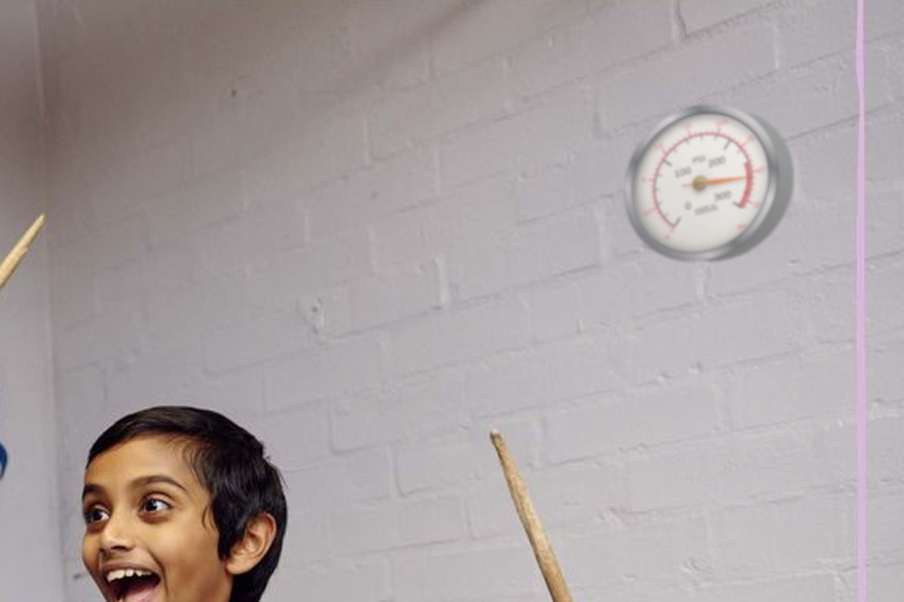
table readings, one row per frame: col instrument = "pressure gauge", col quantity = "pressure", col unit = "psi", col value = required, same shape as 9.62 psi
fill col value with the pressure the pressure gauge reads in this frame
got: 260 psi
